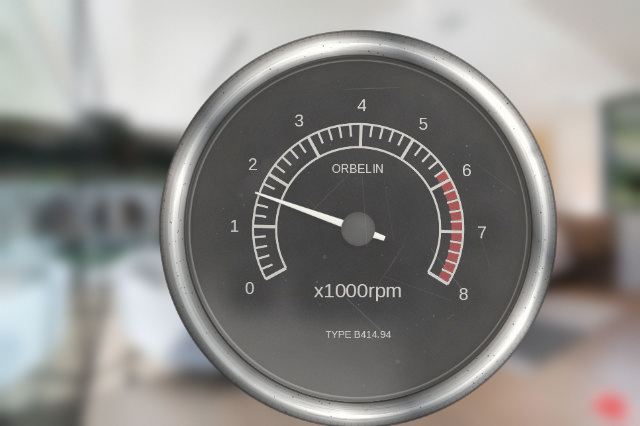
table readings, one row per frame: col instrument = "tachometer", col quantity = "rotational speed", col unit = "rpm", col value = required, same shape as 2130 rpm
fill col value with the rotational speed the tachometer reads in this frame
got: 1600 rpm
